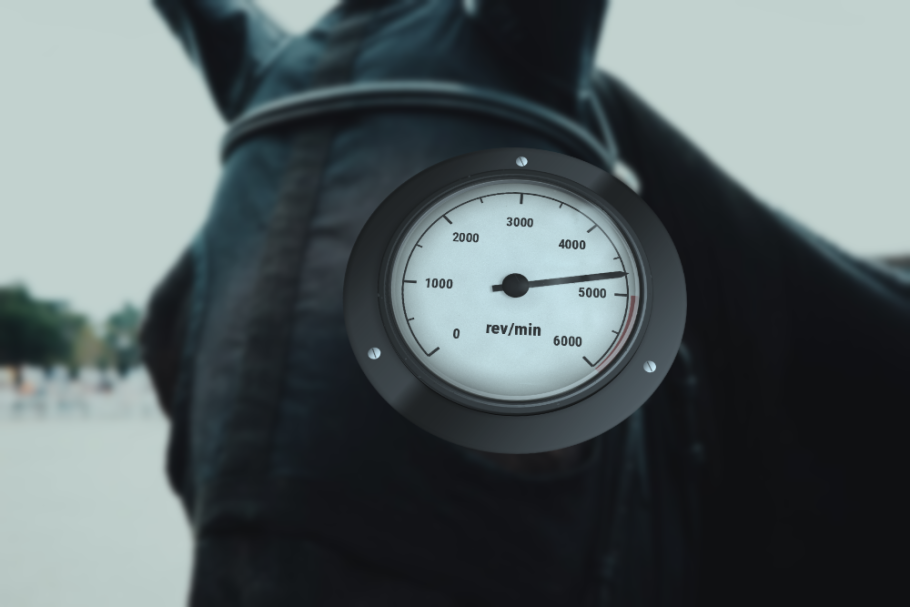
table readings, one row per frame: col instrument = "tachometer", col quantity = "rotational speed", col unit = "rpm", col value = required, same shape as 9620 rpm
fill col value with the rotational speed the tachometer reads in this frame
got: 4750 rpm
